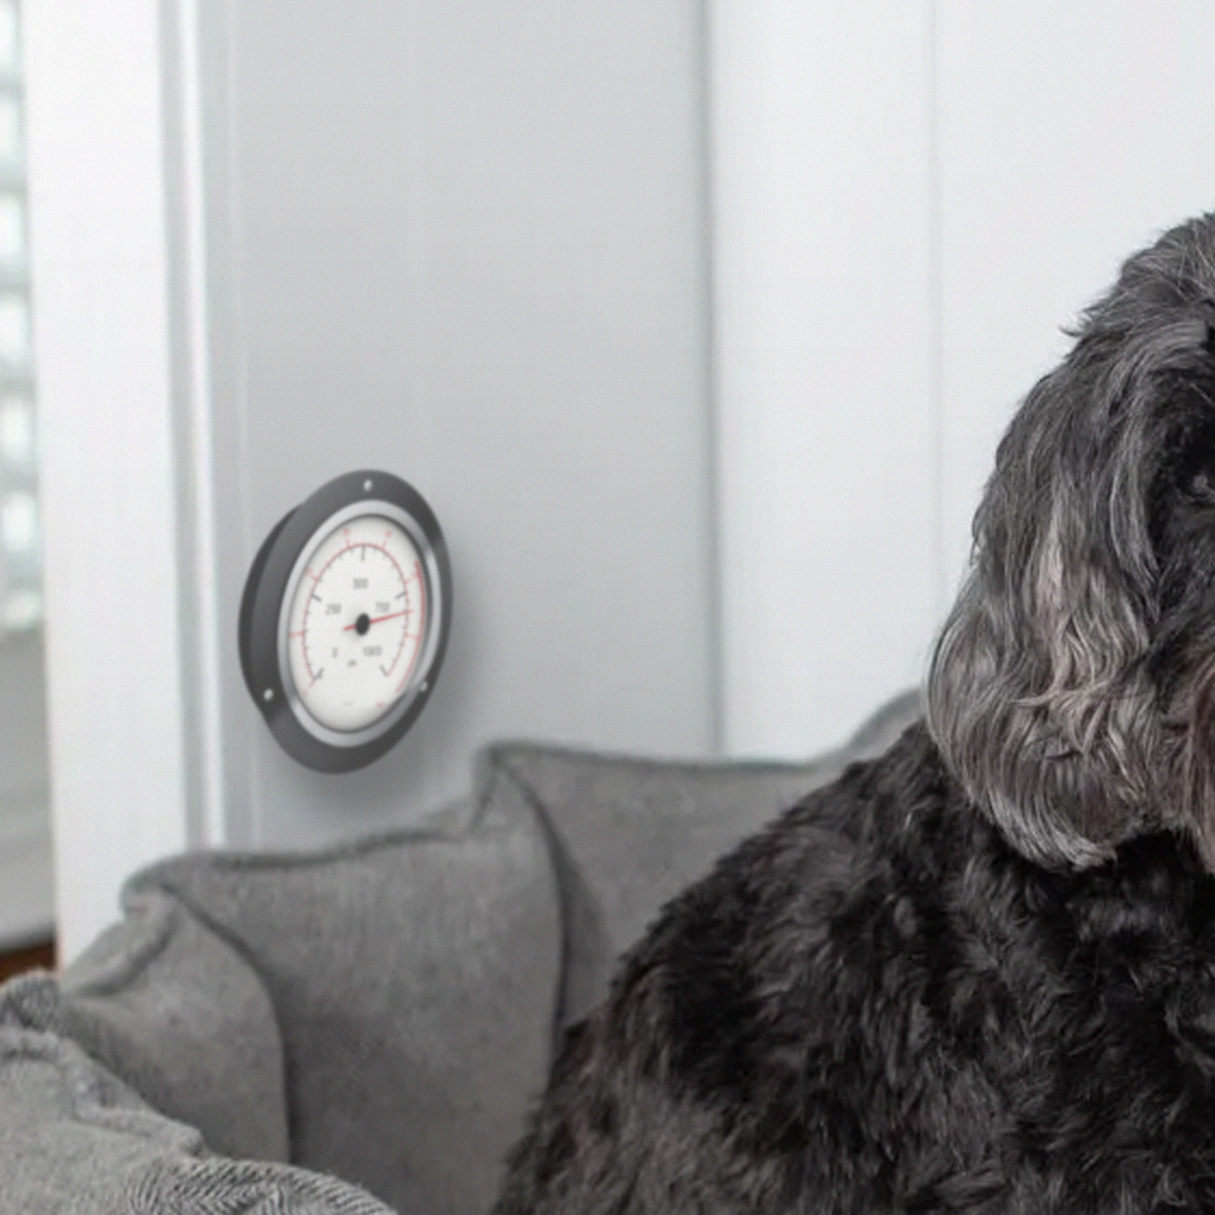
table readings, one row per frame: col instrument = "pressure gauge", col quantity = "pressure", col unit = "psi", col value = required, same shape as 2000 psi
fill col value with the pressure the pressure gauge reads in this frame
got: 800 psi
